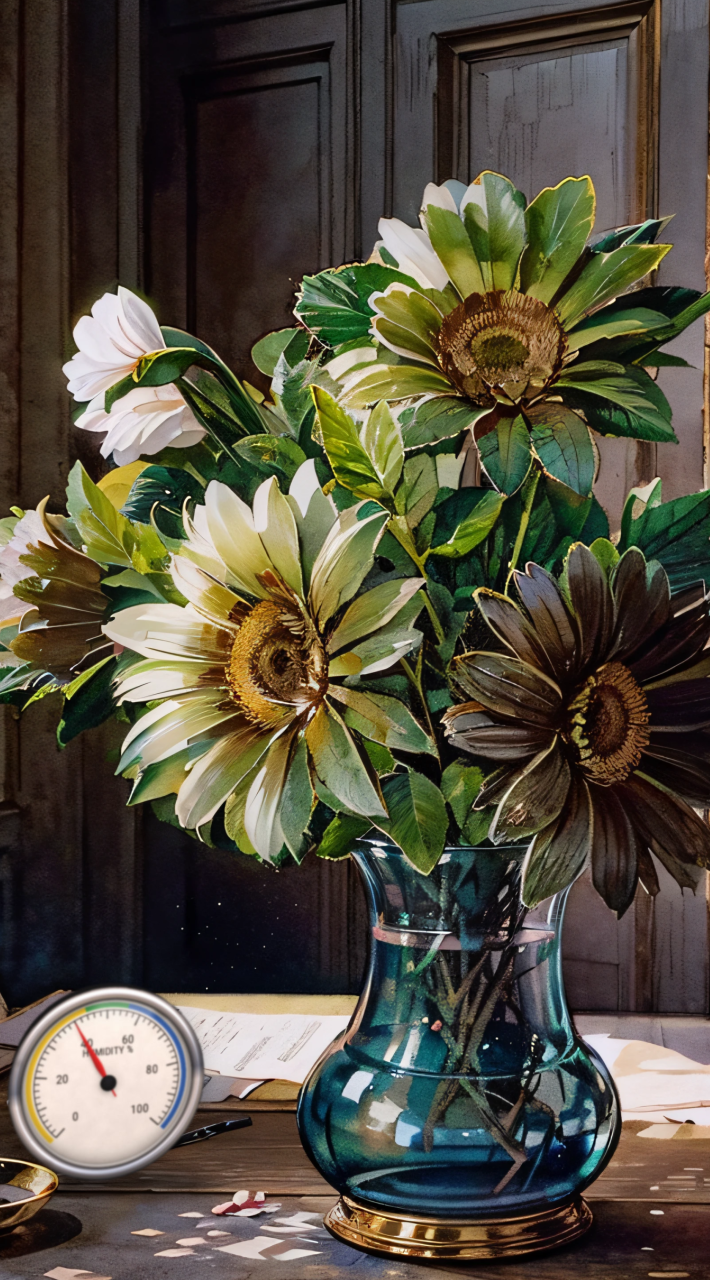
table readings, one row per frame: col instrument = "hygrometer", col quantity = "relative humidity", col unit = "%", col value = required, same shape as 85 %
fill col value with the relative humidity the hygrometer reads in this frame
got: 40 %
